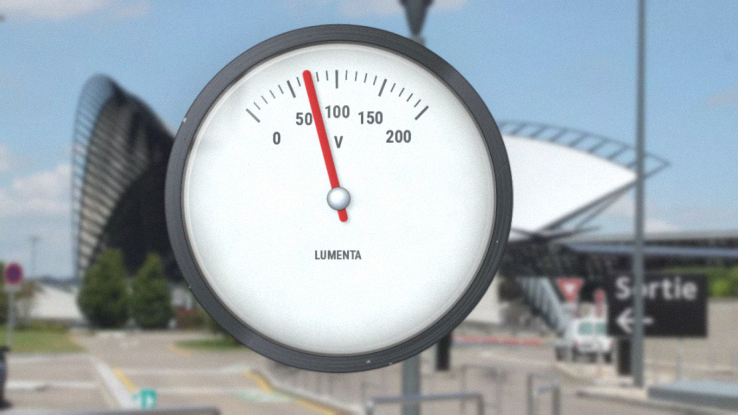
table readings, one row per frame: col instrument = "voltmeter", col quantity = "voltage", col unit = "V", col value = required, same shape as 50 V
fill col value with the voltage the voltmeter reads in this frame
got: 70 V
